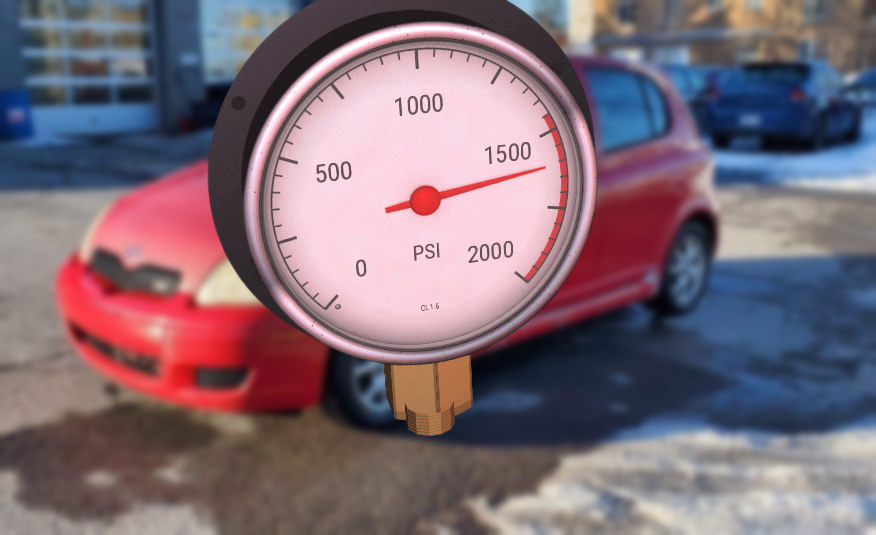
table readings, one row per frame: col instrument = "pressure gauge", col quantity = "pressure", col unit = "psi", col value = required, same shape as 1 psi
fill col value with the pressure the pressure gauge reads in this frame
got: 1600 psi
